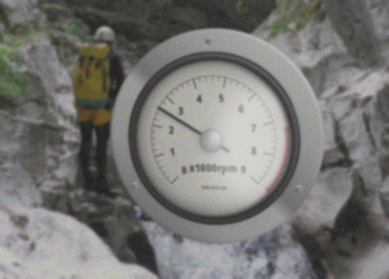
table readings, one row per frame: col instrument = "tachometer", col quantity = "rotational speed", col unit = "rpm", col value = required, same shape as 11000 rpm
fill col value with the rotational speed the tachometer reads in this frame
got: 2600 rpm
